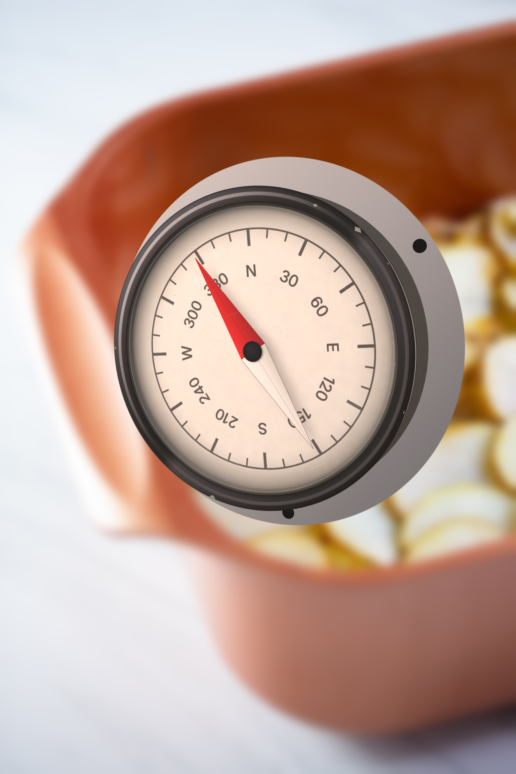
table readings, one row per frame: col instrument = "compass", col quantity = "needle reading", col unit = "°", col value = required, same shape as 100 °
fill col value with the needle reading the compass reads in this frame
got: 330 °
